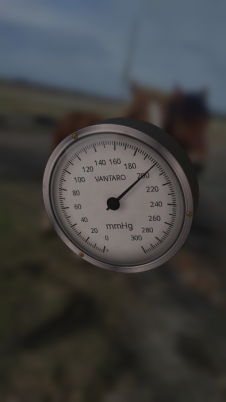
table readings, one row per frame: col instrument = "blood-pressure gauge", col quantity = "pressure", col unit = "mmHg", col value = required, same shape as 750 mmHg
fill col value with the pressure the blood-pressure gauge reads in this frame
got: 200 mmHg
